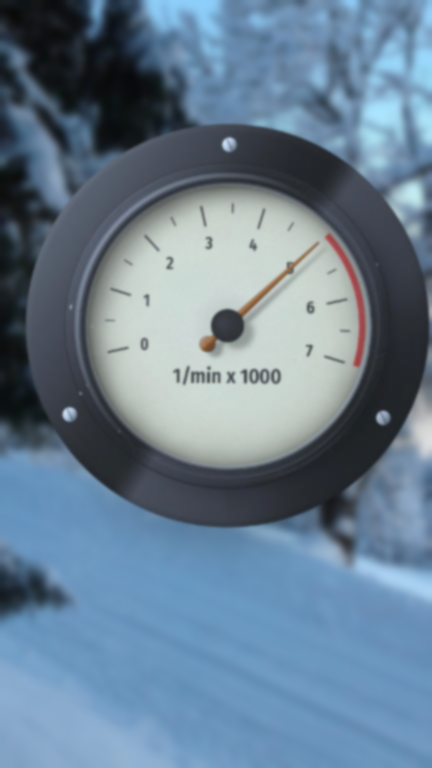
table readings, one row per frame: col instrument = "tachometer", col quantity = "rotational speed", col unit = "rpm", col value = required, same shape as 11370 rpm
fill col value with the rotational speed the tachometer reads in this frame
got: 5000 rpm
